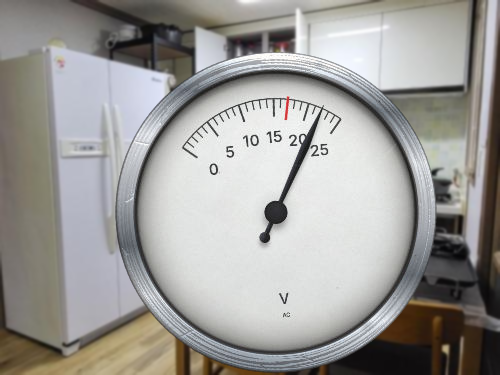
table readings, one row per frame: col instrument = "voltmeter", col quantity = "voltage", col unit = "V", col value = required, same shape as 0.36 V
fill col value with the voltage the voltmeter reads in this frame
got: 22 V
